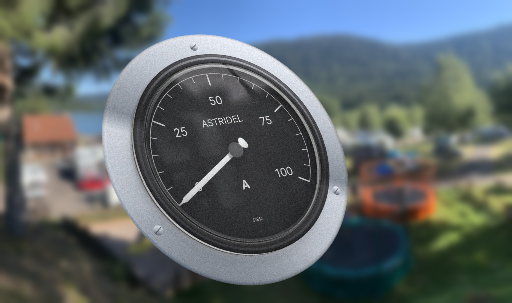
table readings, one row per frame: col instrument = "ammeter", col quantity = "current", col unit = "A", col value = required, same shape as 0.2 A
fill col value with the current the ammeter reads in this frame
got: 0 A
